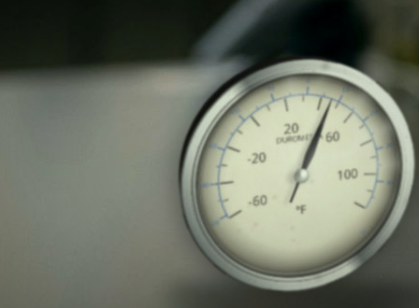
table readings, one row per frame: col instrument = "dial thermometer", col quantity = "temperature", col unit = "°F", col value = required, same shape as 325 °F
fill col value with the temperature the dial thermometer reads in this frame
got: 45 °F
